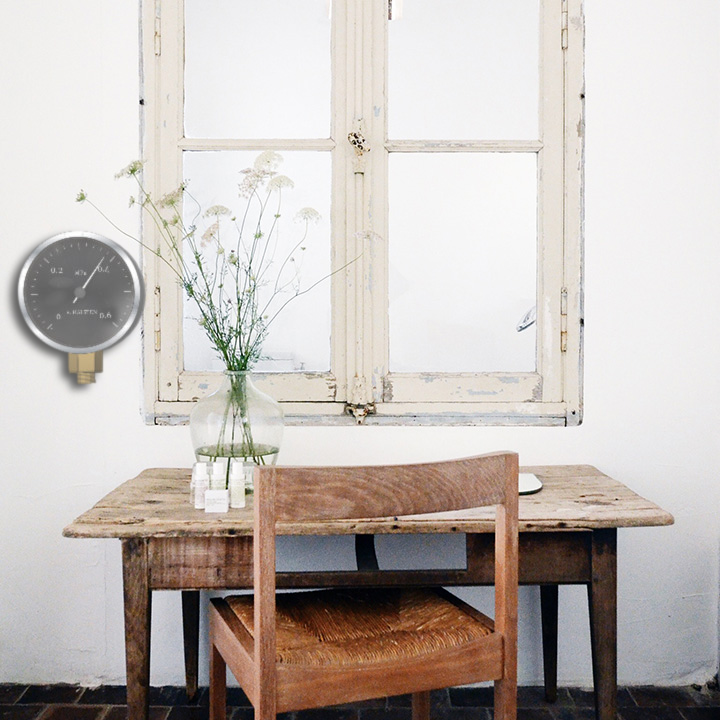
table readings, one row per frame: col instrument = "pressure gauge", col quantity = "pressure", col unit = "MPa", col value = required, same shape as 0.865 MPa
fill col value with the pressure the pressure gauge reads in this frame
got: 0.38 MPa
